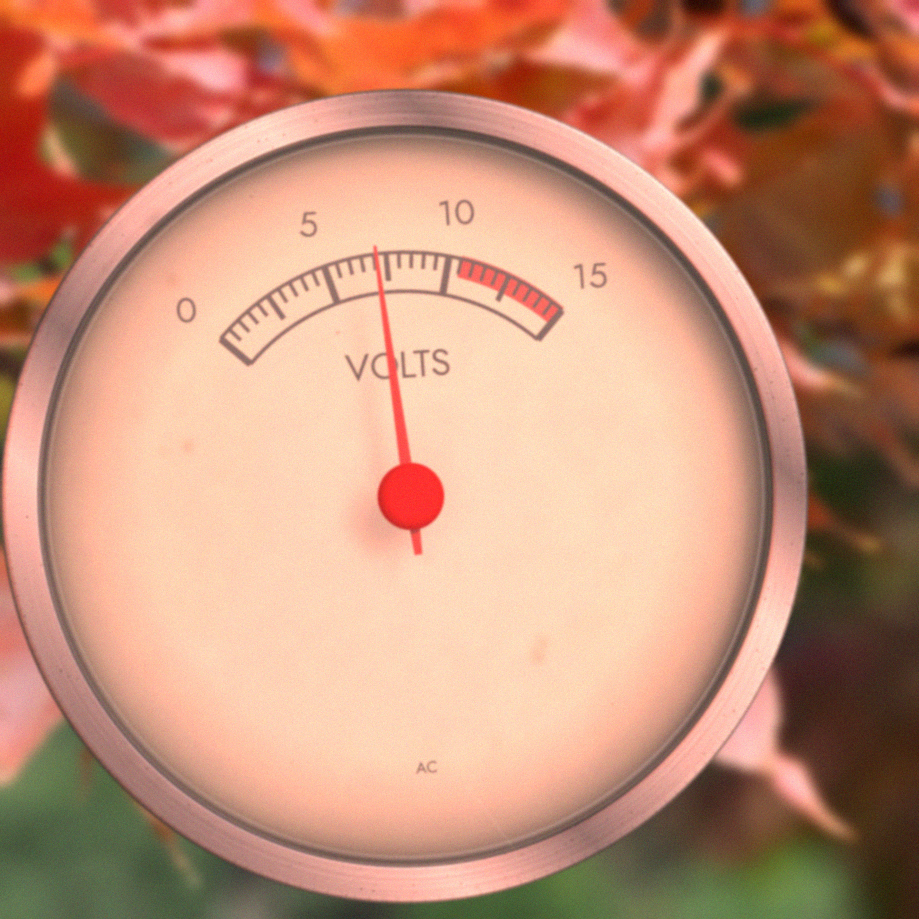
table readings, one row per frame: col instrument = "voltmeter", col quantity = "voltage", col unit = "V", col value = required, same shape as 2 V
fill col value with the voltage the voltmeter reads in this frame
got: 7 V
